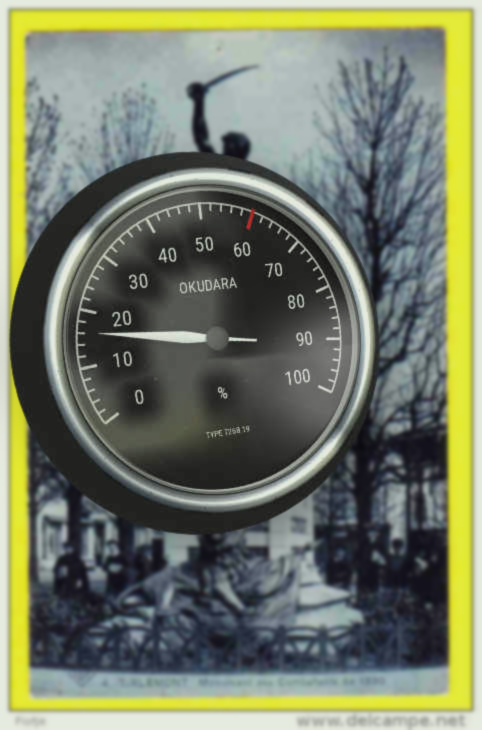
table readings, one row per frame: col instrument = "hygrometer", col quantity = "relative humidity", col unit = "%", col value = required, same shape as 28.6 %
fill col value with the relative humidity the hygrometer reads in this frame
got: 16 %
